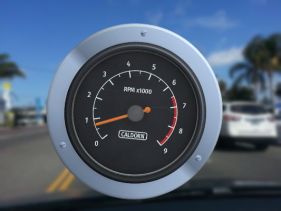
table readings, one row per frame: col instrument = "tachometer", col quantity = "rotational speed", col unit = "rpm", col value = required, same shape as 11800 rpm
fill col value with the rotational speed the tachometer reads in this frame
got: 750 rpm
